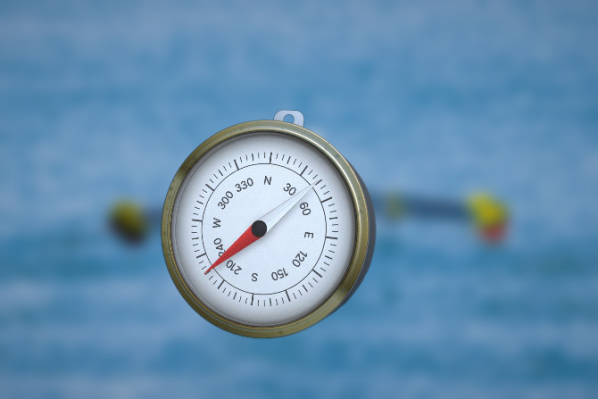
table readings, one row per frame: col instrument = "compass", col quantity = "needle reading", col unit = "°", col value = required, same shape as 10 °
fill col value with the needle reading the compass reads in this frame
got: 225 °
